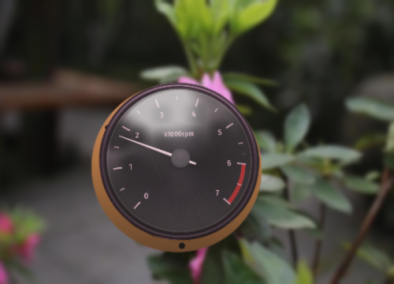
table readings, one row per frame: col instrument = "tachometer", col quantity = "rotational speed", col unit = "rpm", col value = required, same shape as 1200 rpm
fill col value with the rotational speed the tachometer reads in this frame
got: 1750 rpm
